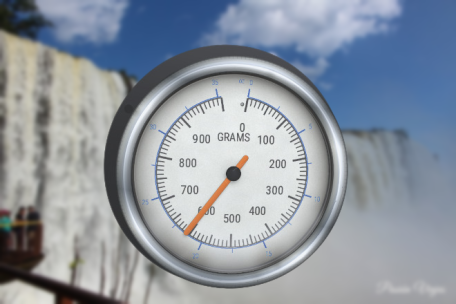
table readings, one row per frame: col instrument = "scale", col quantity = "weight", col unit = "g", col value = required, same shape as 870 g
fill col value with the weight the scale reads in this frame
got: 610 g
